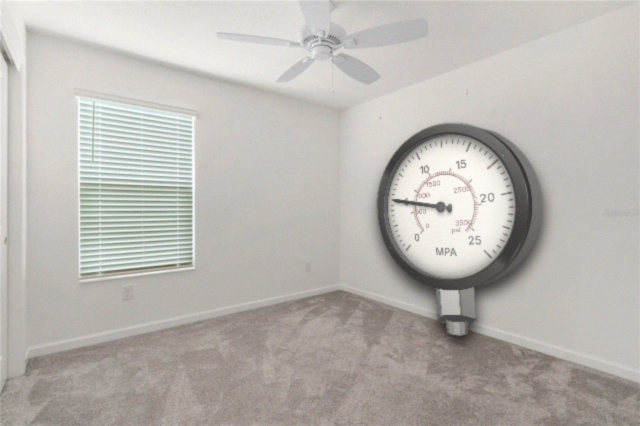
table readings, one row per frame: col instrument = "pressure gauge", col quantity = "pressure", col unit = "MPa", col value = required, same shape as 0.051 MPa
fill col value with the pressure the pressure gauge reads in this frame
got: 5 MPa
